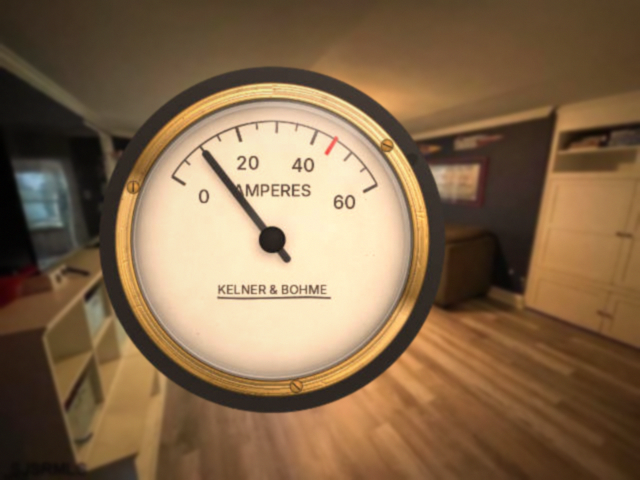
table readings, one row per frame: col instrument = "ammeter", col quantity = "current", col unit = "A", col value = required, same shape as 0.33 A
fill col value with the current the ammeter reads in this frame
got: 10 A
